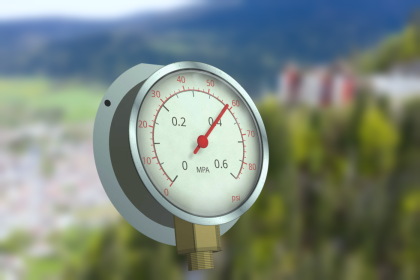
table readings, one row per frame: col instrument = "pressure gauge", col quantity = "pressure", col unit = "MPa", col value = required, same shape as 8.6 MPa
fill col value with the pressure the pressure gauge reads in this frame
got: 0.4 MPa
